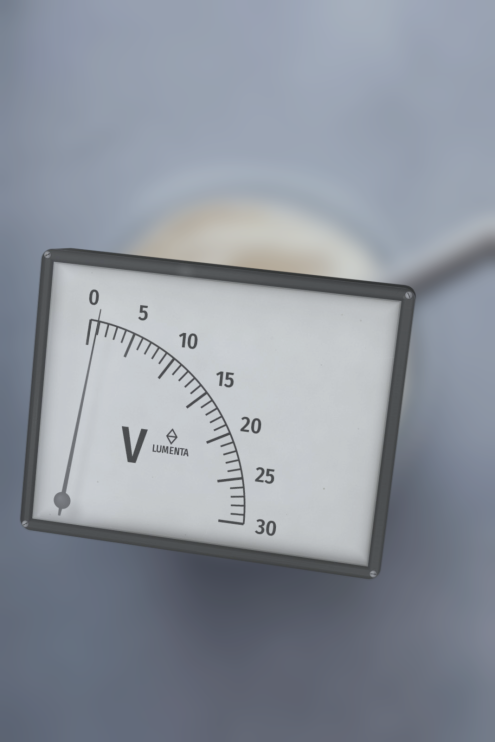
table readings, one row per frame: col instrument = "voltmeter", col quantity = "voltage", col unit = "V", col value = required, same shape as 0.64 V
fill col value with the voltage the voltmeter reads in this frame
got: 1 V
